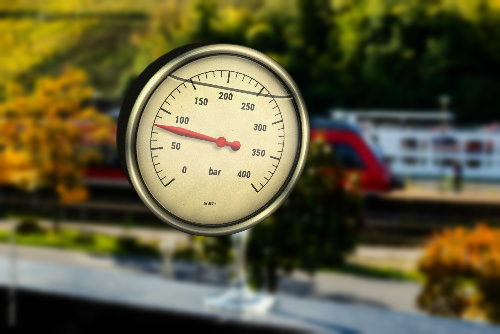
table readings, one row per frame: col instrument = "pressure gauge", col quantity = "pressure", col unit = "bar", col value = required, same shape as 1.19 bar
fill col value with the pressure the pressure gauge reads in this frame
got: 80 bar
